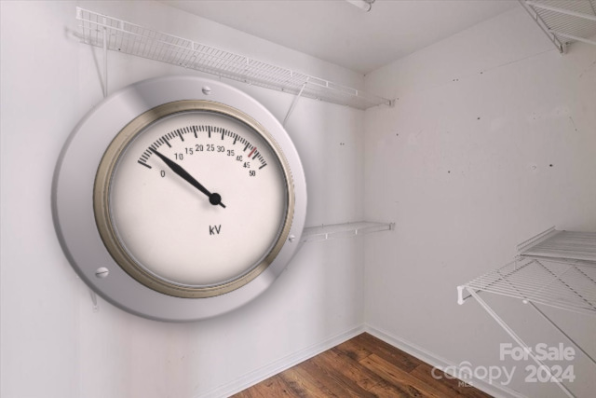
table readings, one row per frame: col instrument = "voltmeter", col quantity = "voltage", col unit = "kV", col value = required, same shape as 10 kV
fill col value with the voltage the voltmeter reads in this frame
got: 5 kV
